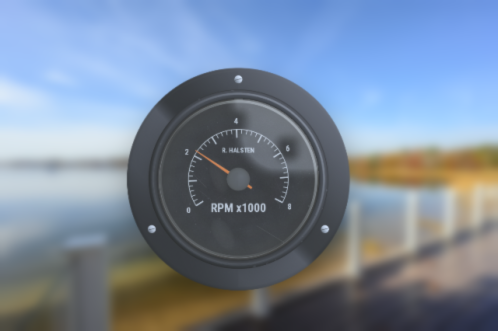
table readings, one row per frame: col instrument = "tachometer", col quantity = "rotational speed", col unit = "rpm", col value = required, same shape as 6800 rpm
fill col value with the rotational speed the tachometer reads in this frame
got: 2200 rpm
